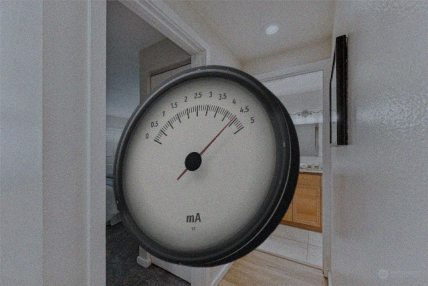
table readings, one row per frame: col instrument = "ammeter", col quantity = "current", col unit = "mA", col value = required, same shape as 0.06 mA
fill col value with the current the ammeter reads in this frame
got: 4.5 mA
